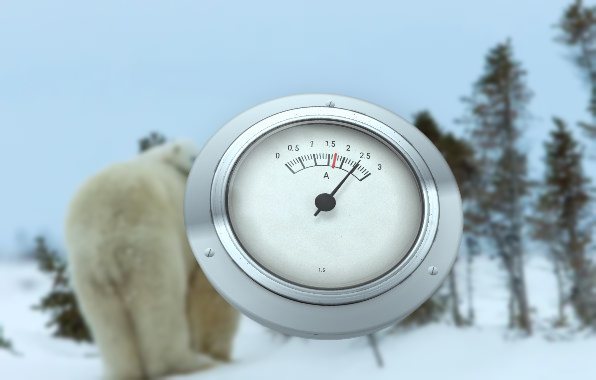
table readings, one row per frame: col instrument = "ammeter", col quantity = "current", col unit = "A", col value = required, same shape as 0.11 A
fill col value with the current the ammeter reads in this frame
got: 2.5 A
